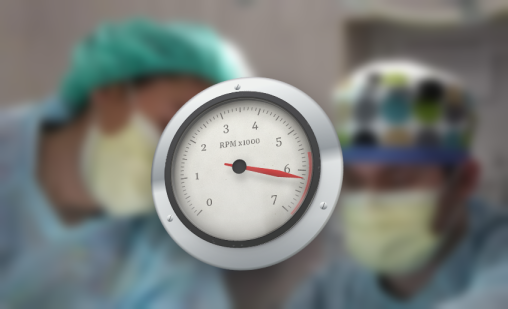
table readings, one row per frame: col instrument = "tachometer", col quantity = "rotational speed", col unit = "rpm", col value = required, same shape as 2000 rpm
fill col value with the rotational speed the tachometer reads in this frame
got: 6200 rpm
